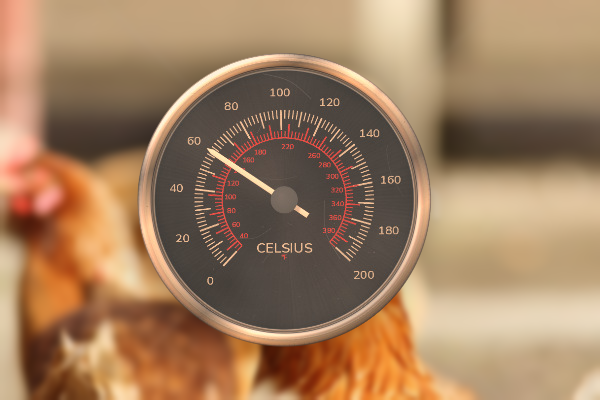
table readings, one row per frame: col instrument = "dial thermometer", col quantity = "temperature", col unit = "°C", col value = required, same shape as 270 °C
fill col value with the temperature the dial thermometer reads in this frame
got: 60 °C
